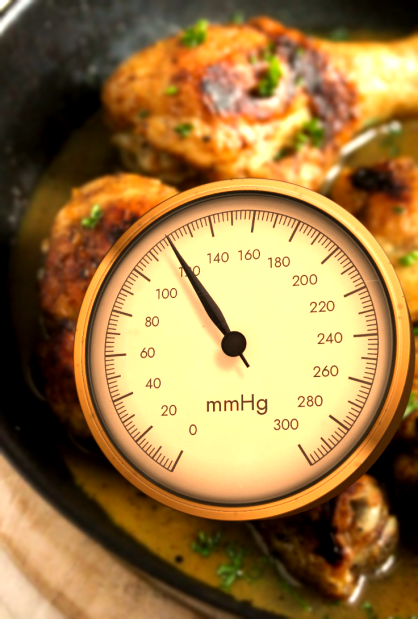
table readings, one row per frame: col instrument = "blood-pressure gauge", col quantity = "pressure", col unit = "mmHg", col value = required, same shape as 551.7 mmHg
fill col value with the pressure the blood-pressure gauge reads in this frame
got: 120 mmHg
